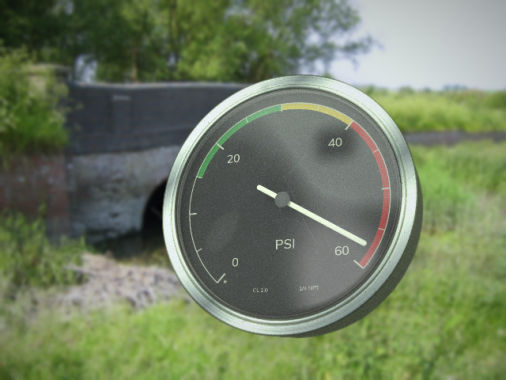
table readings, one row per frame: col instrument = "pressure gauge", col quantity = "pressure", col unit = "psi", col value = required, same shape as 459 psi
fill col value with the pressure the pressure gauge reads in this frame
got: 57.5 psi
